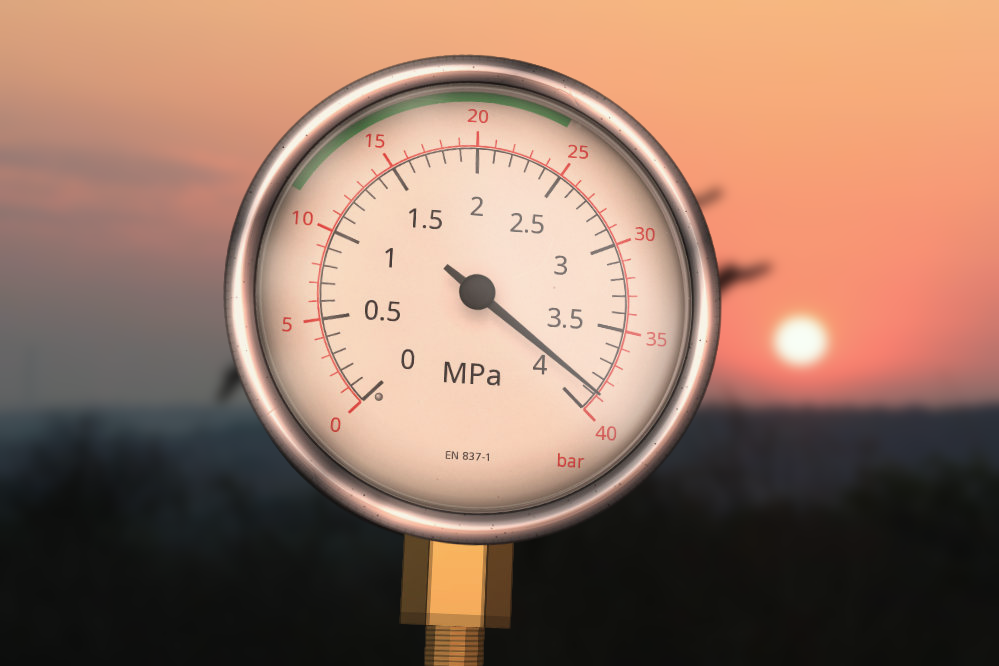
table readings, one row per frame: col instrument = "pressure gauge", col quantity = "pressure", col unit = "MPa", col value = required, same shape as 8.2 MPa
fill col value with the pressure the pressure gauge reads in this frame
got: 3.9 MPa
